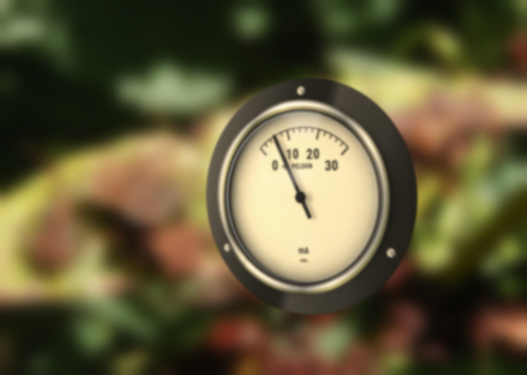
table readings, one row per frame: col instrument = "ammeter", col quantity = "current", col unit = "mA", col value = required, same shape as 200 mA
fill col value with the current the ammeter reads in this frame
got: 6 mA
